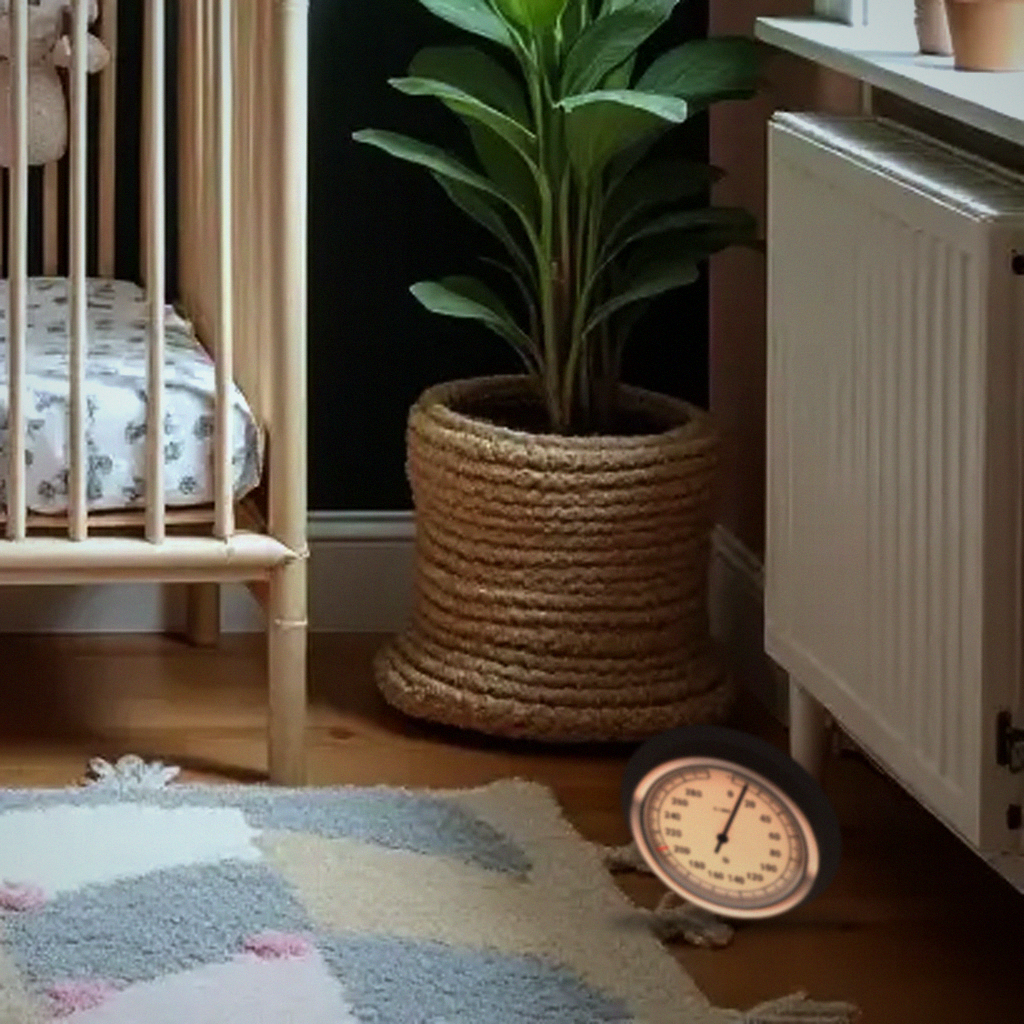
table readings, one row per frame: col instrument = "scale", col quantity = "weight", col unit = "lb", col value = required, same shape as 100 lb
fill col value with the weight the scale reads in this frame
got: 10 lb
